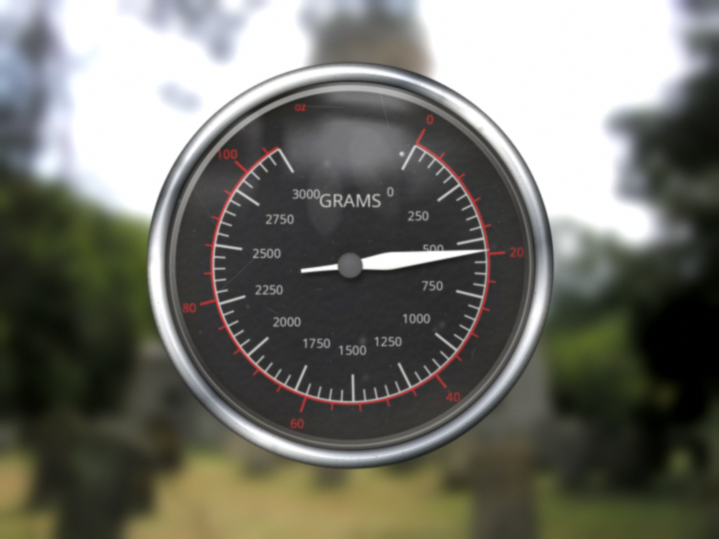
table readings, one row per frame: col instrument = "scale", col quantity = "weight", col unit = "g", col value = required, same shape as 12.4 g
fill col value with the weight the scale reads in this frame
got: 550 g
